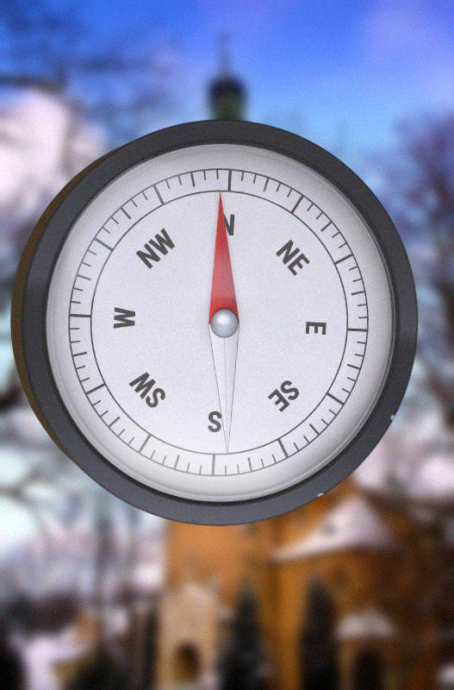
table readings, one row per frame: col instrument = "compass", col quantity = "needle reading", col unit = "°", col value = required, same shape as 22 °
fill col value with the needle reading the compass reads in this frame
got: 355 °
